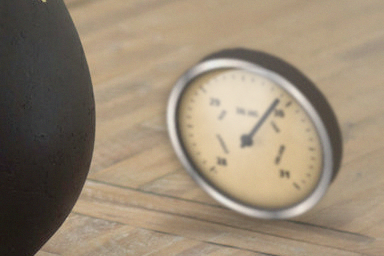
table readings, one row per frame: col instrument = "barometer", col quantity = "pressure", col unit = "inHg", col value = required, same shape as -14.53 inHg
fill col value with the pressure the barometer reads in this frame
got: 29.9 inHg
